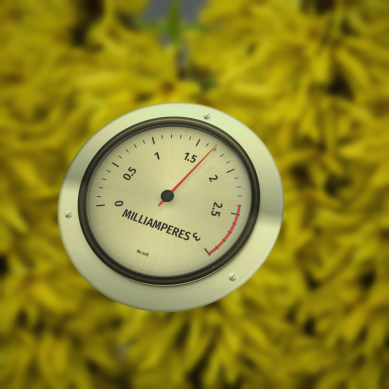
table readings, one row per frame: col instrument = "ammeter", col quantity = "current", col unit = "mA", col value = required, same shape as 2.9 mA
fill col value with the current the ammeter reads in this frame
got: 1.7 mA
